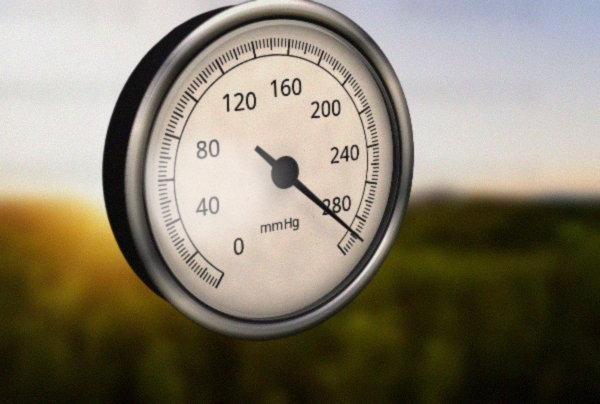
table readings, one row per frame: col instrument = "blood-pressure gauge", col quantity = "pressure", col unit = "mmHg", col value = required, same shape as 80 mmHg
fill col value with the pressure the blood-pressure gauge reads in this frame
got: 290 mmHg
